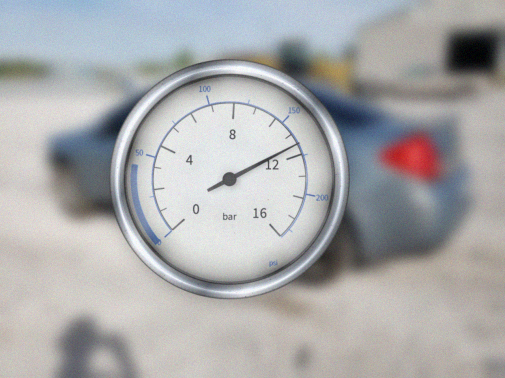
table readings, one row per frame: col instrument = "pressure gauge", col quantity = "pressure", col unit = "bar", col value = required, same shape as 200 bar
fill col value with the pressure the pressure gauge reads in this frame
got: 11.5 bar
